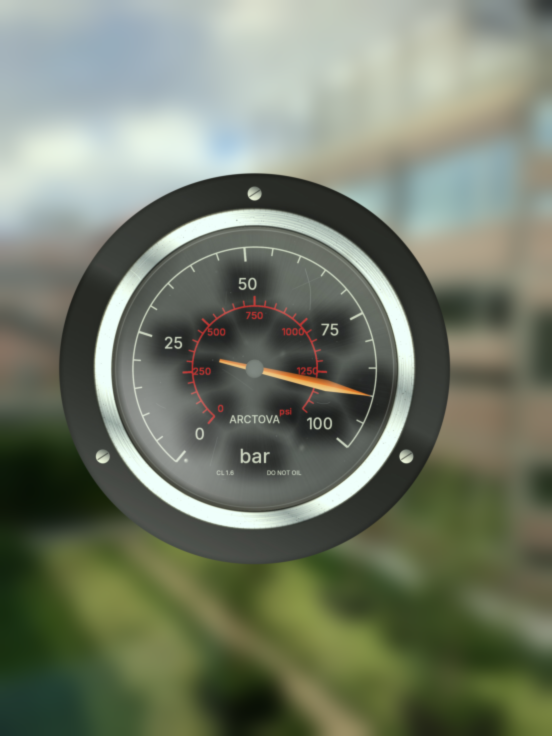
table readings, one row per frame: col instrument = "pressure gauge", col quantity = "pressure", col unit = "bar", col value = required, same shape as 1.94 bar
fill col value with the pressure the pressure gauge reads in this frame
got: 90 bar
